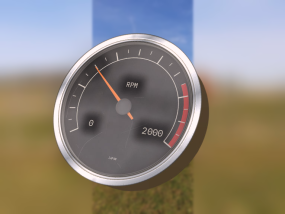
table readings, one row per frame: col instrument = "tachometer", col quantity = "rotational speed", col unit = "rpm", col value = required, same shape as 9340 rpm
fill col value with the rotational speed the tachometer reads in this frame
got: 600 rpm
